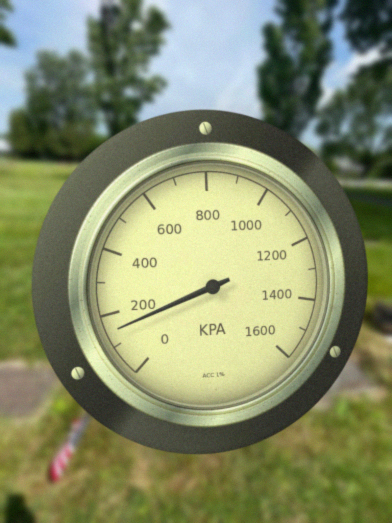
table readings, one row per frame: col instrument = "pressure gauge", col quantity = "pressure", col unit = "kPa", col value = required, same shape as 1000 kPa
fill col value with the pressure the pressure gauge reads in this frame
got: 150 kPa
